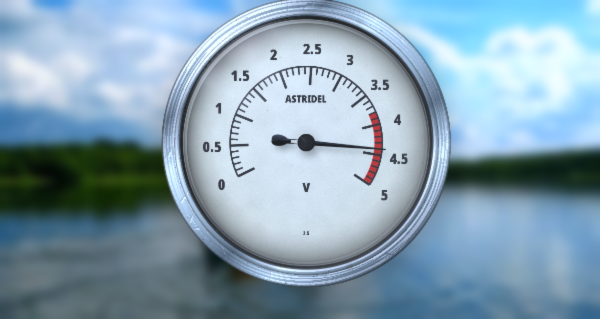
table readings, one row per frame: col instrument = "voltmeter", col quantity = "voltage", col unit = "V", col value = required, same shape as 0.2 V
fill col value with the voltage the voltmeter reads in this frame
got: 4.4 V
